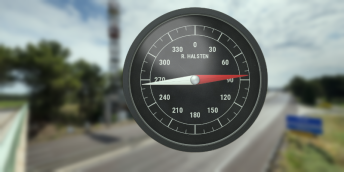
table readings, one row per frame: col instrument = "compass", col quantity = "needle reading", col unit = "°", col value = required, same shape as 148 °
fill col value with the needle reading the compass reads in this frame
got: 85 °
